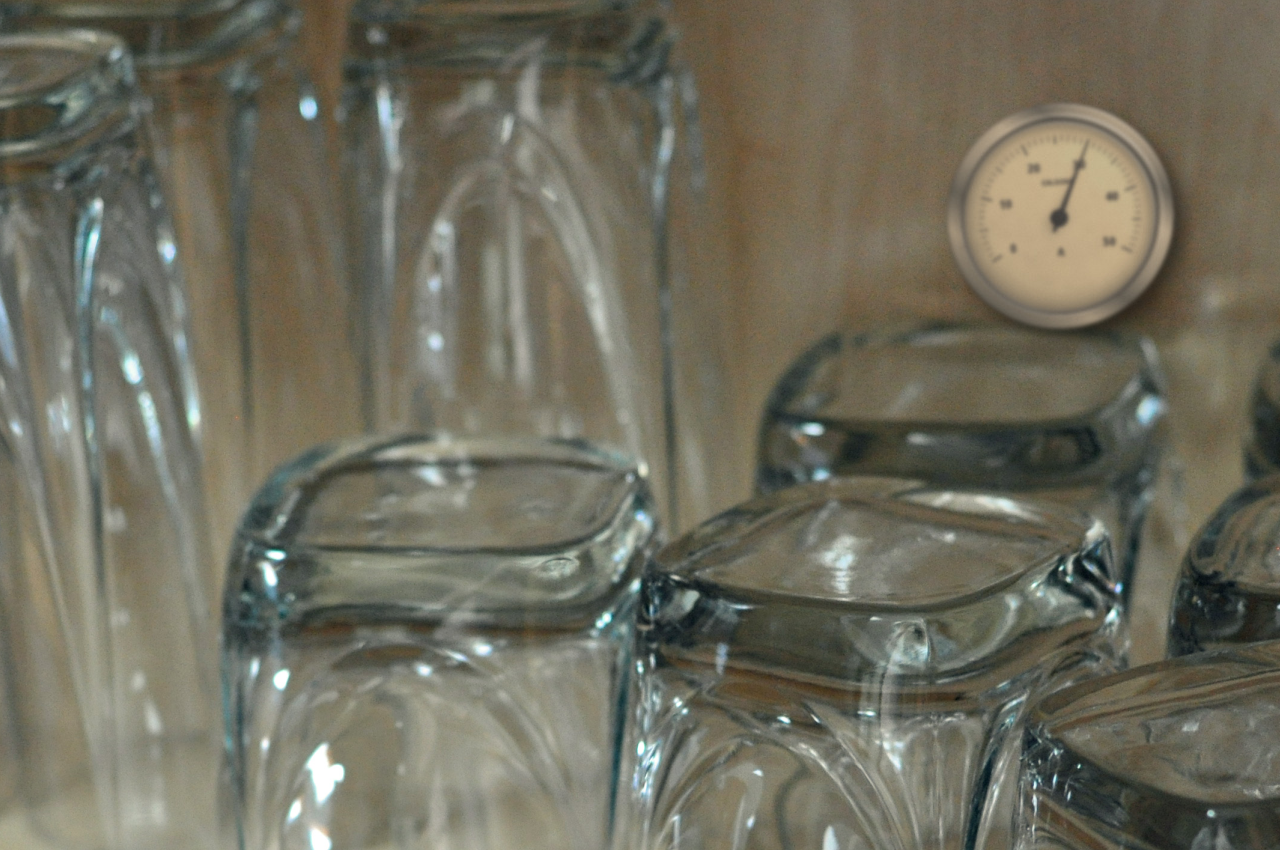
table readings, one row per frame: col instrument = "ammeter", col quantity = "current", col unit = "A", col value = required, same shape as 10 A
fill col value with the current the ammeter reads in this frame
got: 30 A
